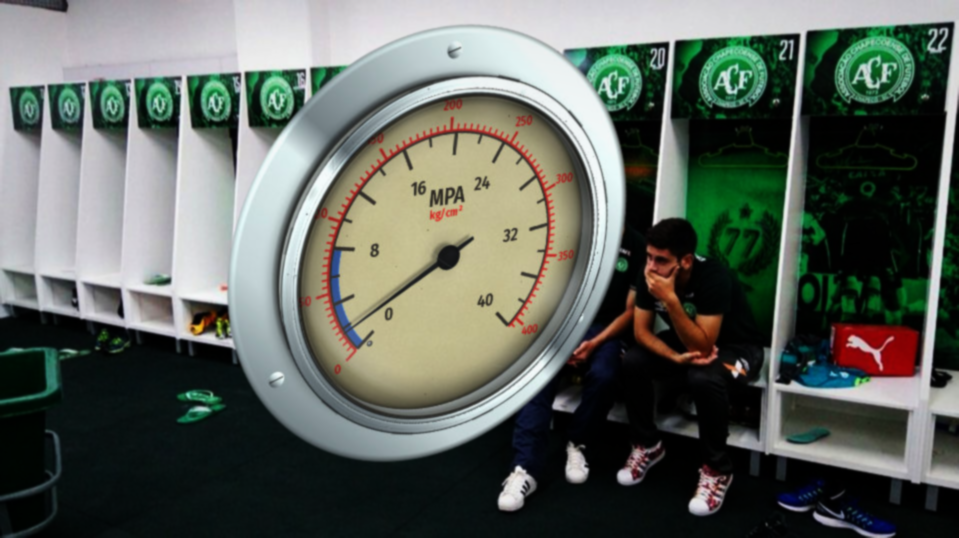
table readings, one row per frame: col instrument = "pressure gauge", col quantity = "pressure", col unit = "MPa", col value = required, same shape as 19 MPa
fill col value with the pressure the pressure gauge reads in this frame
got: 2 MPa
